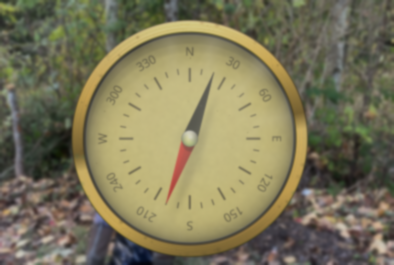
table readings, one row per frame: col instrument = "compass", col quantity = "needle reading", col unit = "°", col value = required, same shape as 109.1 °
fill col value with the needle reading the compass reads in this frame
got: 200 °
